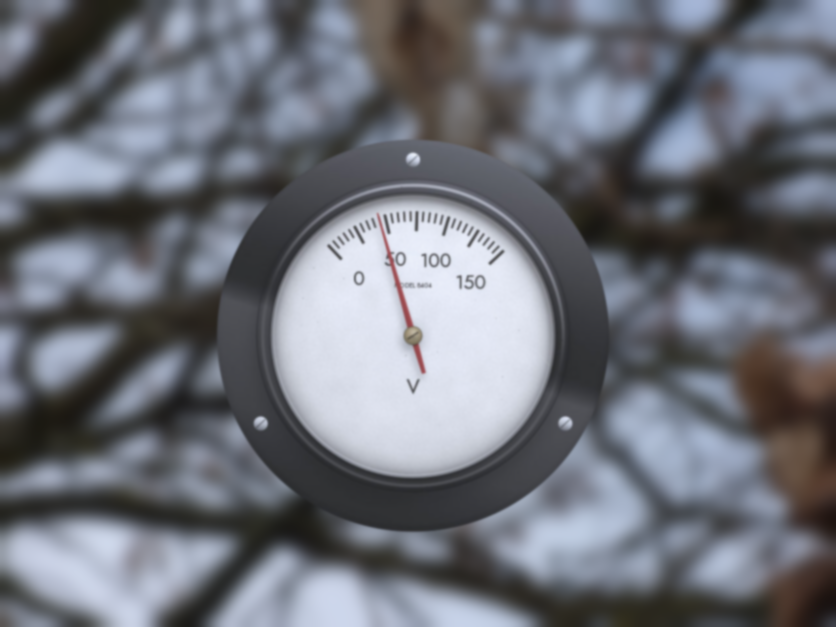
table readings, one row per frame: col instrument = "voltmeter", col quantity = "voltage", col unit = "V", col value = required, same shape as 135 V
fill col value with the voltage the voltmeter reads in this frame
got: 45 V
